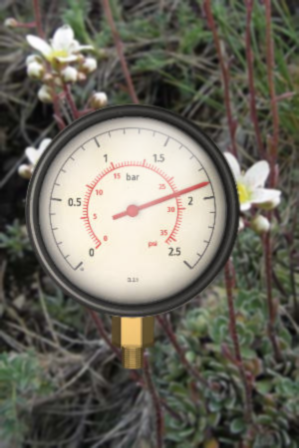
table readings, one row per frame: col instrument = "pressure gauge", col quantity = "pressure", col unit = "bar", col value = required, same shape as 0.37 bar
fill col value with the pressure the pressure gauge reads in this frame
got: 1.9 bar
